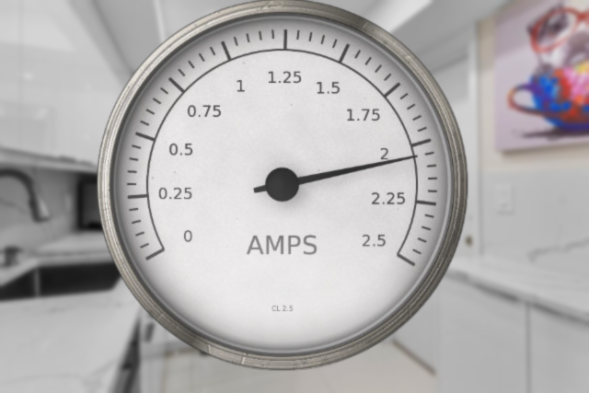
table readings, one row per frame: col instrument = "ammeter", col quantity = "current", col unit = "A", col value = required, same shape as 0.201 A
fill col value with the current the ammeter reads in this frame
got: 2.05 A
